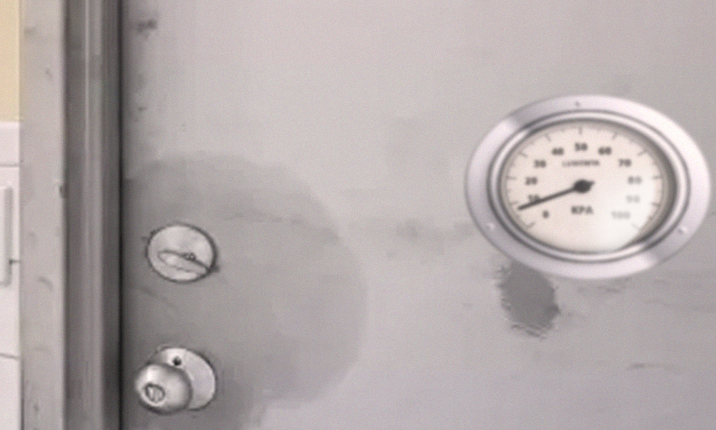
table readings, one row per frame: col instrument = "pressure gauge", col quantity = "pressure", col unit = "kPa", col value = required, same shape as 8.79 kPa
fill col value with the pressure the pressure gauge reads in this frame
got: 7.5 kPa
